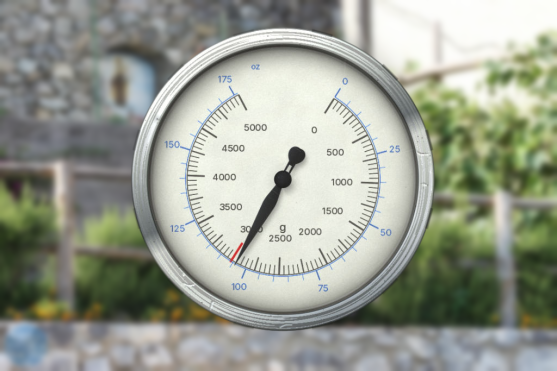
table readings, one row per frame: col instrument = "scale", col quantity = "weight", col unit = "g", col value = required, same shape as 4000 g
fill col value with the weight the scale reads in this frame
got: 2950 g
